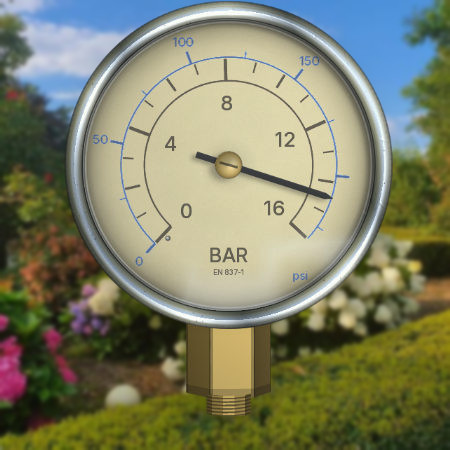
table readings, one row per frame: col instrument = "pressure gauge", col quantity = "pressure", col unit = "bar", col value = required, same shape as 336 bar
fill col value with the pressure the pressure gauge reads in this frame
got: 14.5 bar
